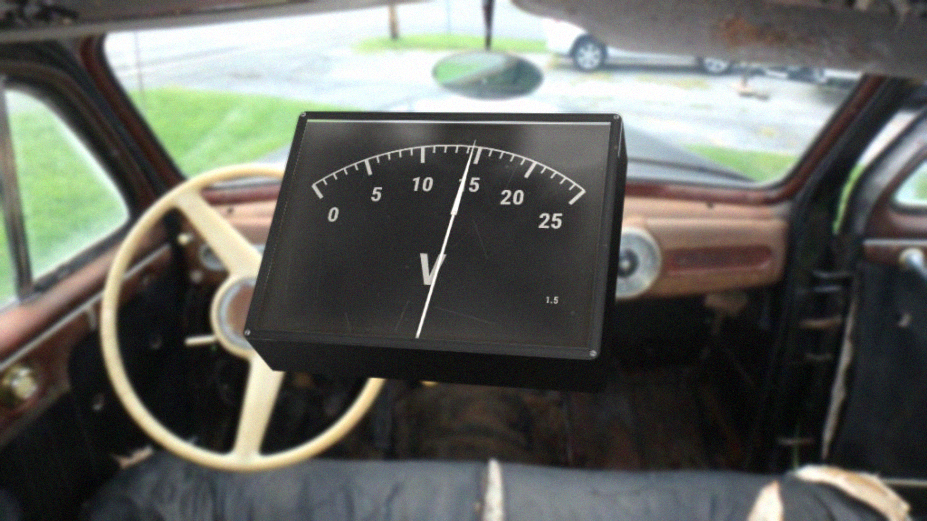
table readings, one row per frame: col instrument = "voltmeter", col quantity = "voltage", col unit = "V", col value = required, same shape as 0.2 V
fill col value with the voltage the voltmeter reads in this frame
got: 14.5 V
